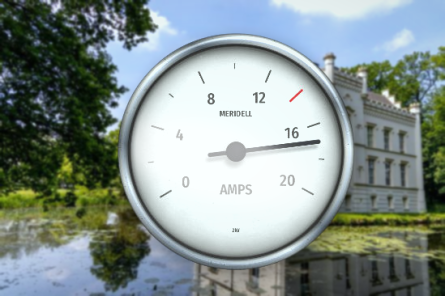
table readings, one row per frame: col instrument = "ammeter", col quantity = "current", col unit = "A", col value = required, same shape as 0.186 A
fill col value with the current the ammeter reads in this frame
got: 17 A
